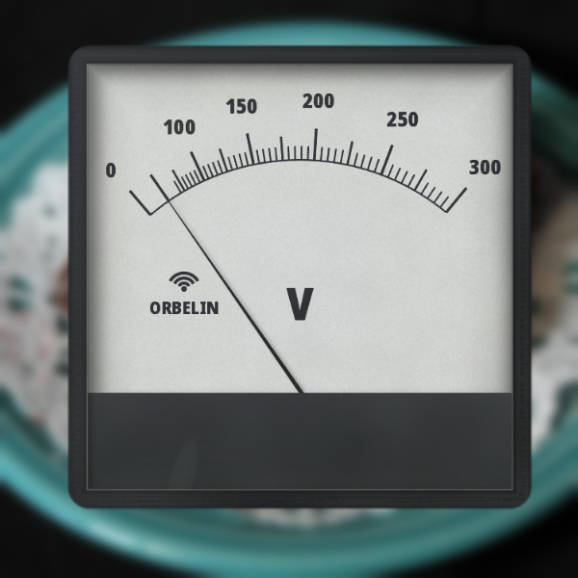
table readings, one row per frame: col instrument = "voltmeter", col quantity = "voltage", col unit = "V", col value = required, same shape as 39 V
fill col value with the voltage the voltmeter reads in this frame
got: 50 V
